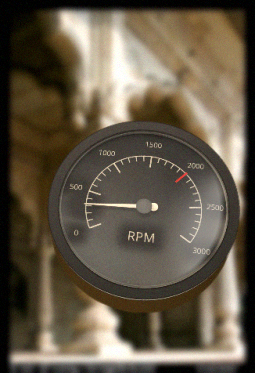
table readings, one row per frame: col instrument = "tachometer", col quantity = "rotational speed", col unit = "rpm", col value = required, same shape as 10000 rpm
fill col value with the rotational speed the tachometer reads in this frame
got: 300 rpm
